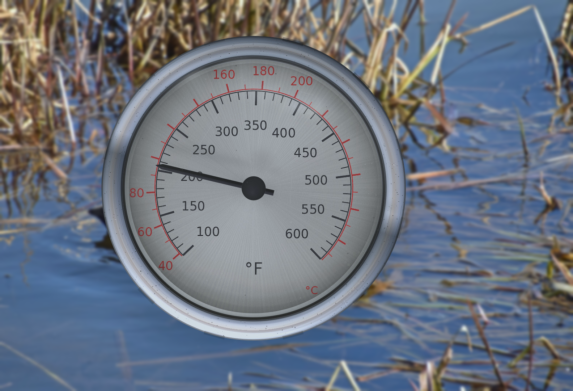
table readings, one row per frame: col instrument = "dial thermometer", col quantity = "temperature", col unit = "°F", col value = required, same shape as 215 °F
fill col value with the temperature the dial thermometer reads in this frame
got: 205 °F
